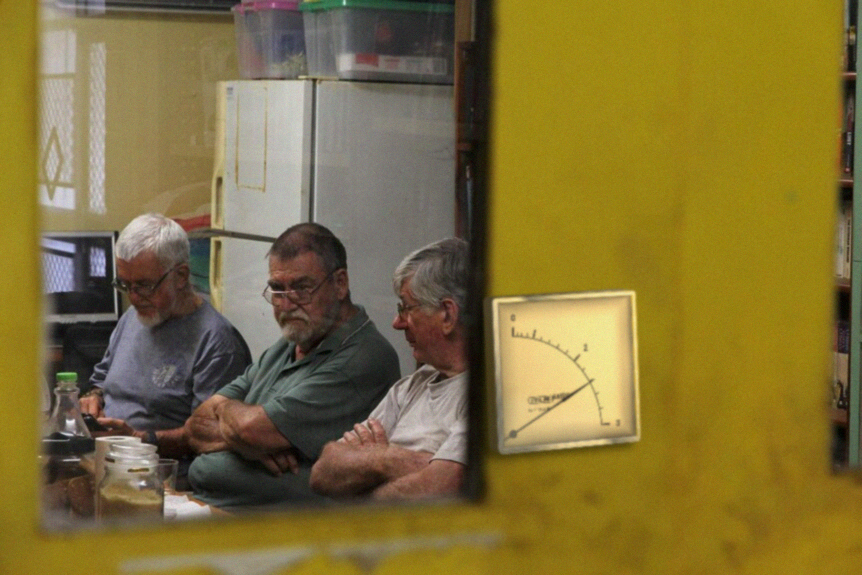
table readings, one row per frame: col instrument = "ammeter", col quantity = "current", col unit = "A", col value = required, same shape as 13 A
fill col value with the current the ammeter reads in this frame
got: 2.4 A
